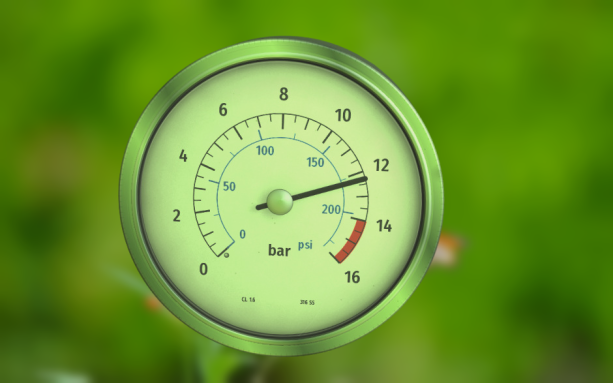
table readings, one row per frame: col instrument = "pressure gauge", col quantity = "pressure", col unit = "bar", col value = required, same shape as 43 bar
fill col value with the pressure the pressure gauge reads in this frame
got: 12.25 bar
